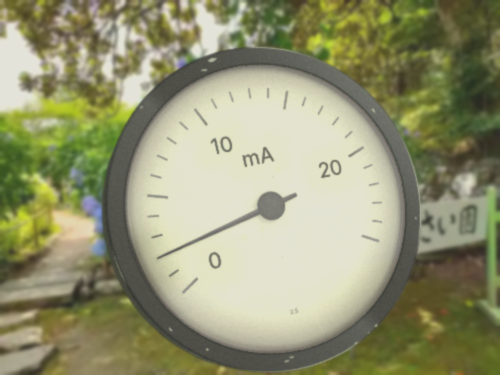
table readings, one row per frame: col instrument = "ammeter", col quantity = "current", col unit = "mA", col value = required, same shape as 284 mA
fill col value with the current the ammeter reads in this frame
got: 2 mA
